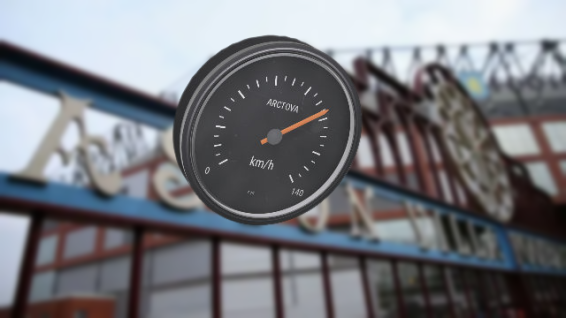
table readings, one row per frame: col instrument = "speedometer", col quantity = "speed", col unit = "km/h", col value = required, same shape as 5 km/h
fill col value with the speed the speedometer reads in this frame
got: 95 km/h
